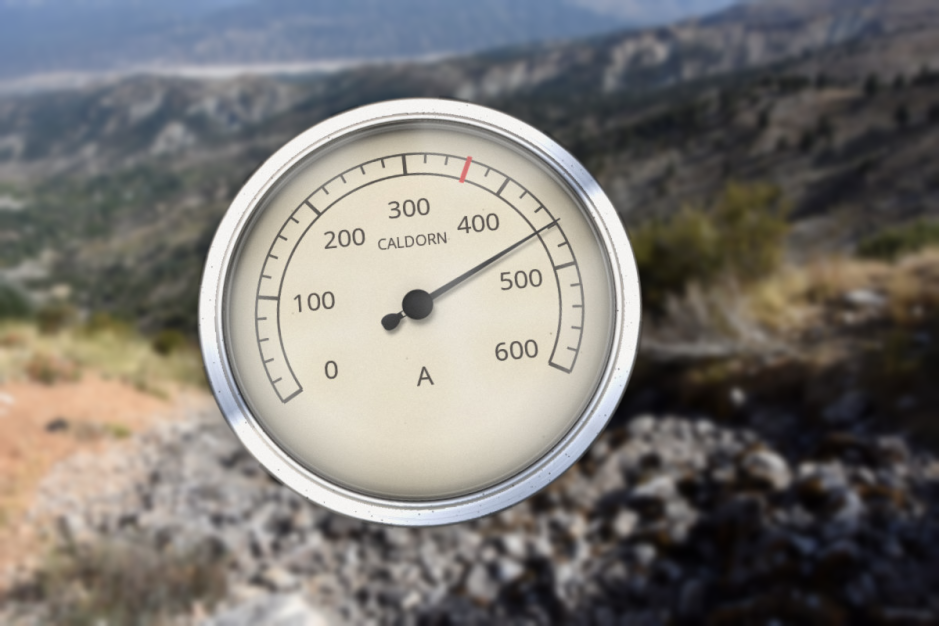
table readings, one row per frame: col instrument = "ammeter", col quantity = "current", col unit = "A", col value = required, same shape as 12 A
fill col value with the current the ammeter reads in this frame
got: 460 A
